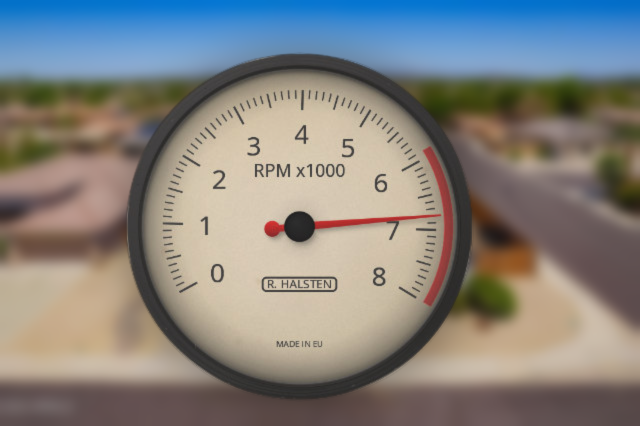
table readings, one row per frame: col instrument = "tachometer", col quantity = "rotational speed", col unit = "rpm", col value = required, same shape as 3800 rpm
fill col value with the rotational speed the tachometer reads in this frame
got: 6800 rpm
